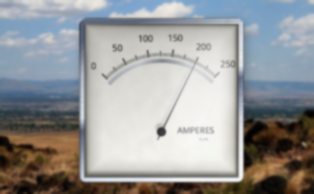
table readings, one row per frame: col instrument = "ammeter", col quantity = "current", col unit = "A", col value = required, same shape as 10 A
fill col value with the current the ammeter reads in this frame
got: 200 A
